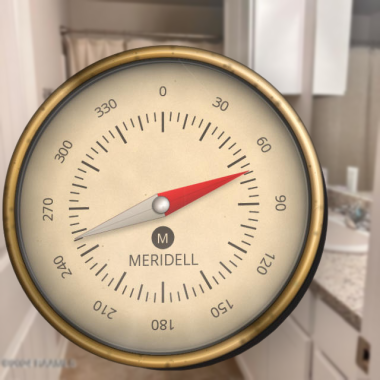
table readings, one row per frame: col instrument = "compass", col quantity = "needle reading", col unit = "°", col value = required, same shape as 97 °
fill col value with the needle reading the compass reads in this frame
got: 70 °
